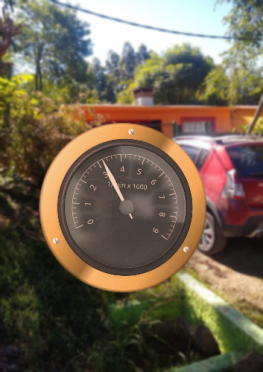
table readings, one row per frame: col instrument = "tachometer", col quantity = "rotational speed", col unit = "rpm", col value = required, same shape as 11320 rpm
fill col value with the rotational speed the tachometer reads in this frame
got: 3200 rpm
